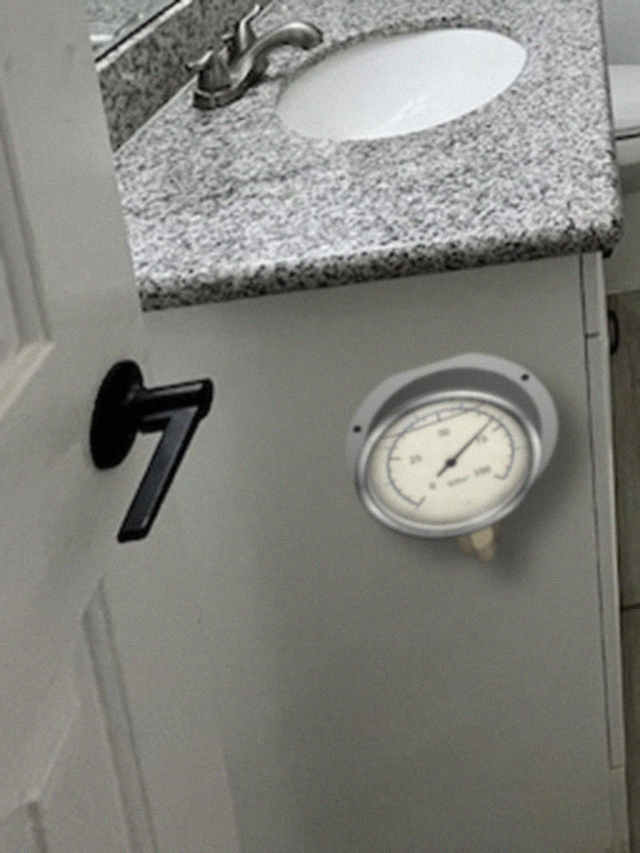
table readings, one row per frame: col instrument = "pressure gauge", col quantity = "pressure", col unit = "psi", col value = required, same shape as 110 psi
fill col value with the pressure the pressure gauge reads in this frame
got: 70 psi
